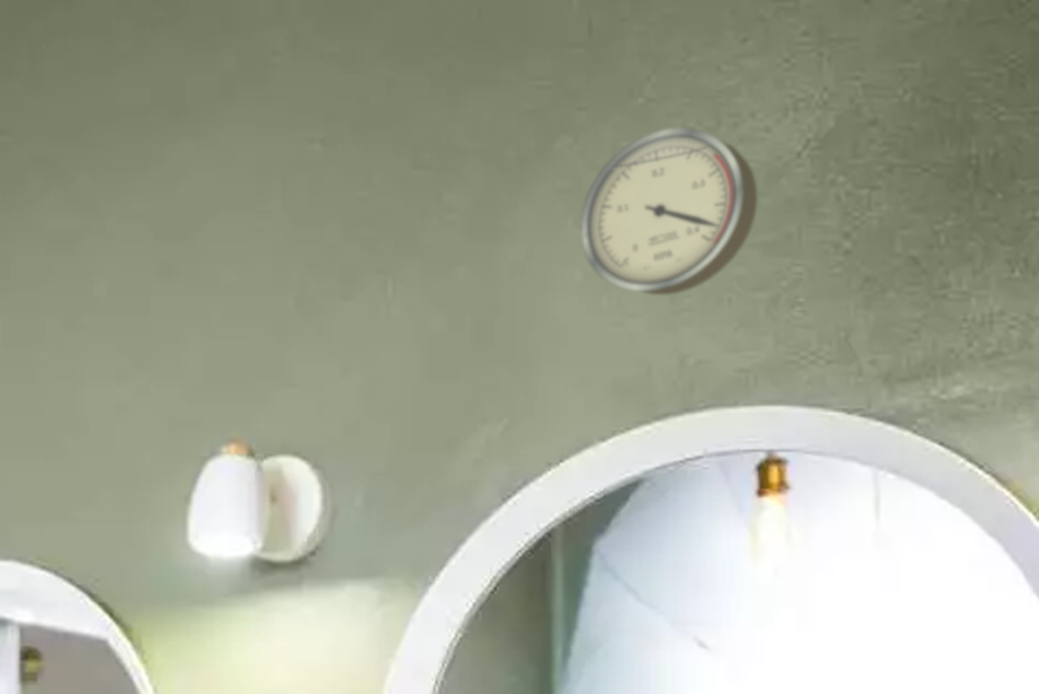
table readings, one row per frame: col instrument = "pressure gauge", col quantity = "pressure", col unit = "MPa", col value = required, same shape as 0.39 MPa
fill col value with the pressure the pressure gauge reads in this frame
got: 0.38 MPa
